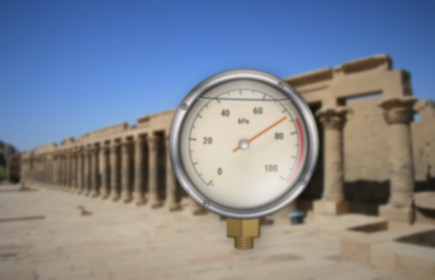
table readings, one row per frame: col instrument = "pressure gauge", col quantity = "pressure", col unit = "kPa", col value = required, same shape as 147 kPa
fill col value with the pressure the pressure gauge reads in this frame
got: 72.5 kPa
